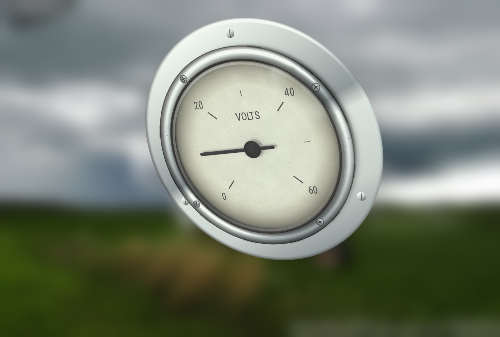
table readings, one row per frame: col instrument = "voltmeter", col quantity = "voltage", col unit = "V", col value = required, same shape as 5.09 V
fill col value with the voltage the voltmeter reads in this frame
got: 10 V
